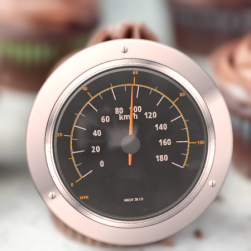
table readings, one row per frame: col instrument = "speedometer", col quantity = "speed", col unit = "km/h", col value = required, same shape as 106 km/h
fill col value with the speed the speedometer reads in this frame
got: 95 km/h
